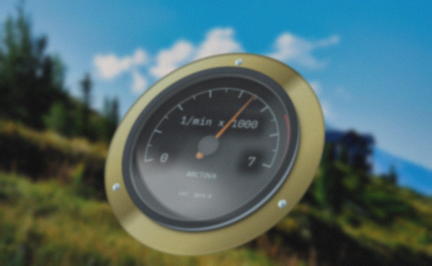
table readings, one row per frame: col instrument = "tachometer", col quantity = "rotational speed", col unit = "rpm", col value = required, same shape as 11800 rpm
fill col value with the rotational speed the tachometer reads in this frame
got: 4500 rpm
